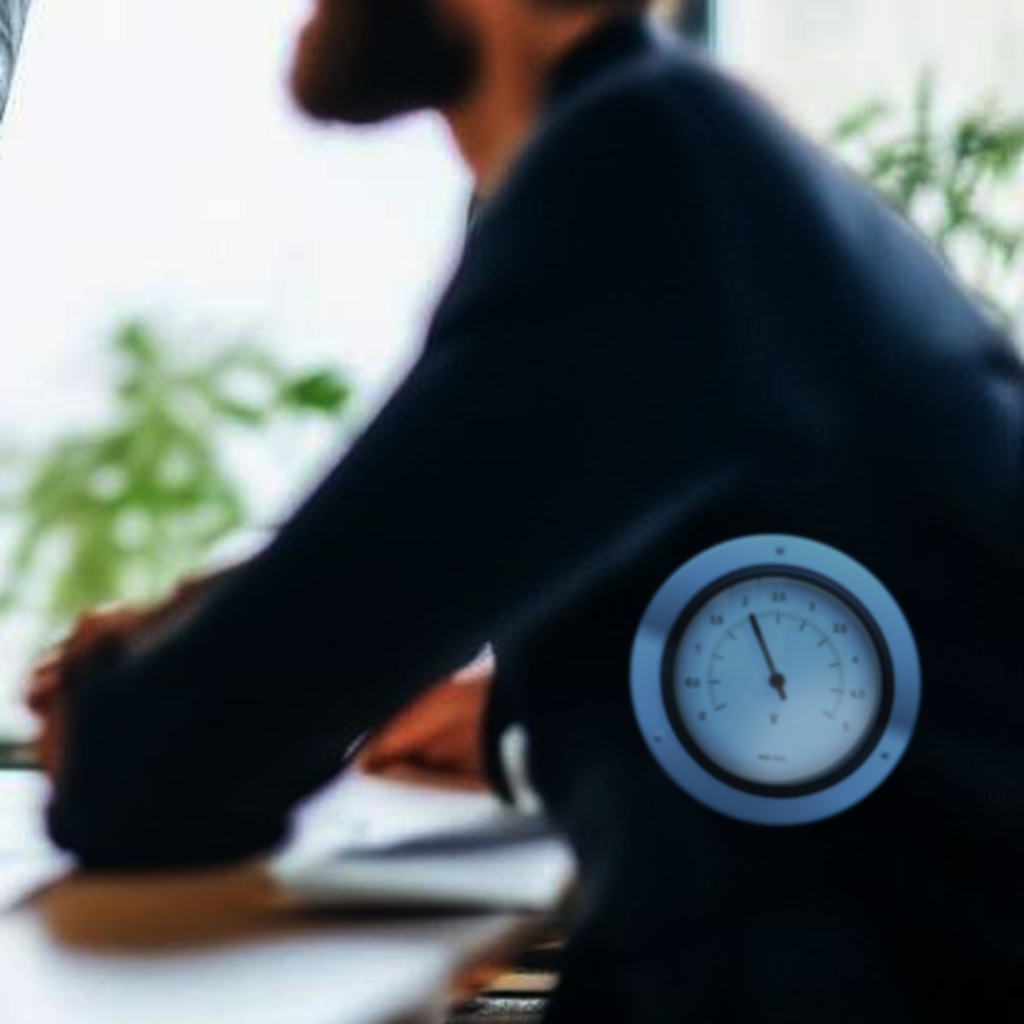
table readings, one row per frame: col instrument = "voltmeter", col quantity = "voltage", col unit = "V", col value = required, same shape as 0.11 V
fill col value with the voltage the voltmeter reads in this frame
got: 2 V
